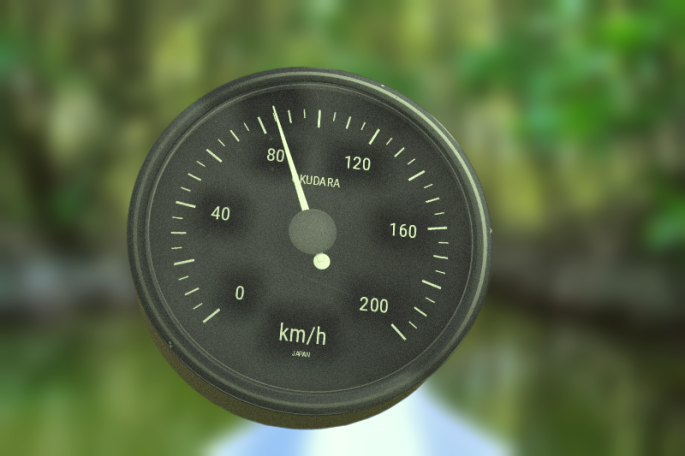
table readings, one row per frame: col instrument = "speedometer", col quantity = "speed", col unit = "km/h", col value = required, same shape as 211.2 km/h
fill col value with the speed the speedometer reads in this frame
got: 85 km/h
